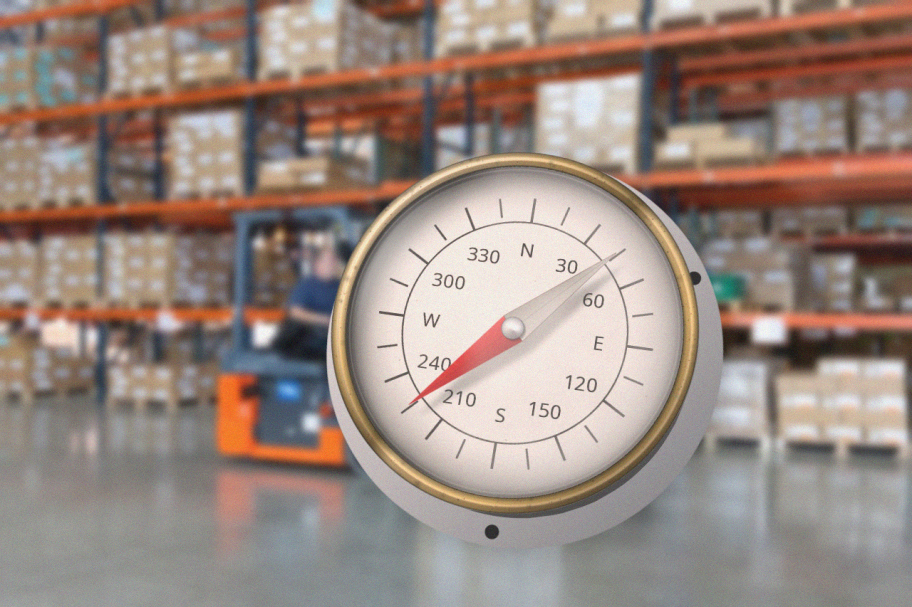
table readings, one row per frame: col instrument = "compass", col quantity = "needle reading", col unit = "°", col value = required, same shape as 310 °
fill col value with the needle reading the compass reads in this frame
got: 225 °
